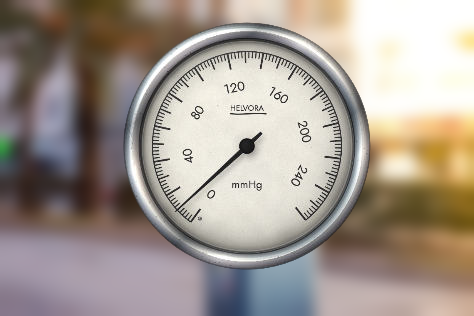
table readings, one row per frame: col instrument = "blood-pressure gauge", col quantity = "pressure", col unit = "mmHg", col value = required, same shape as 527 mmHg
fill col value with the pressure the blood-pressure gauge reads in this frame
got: 10 mmHg
